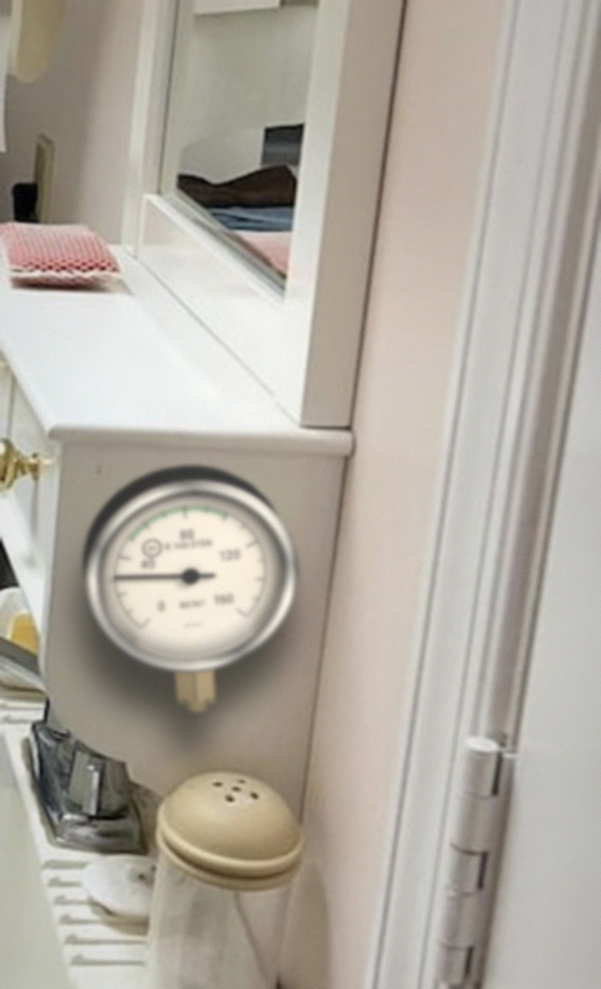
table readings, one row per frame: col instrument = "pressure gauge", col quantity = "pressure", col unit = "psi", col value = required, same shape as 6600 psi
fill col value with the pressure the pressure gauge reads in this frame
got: 30 psi
